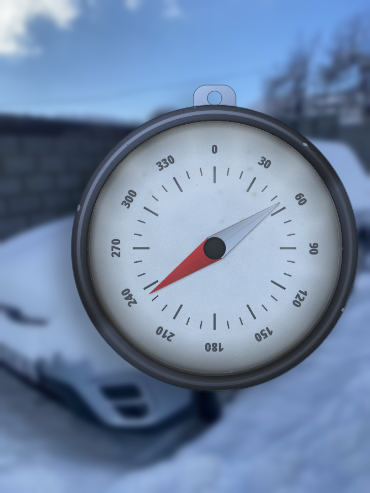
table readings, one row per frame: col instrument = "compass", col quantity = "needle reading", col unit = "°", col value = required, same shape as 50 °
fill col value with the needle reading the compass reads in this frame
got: 235 °
